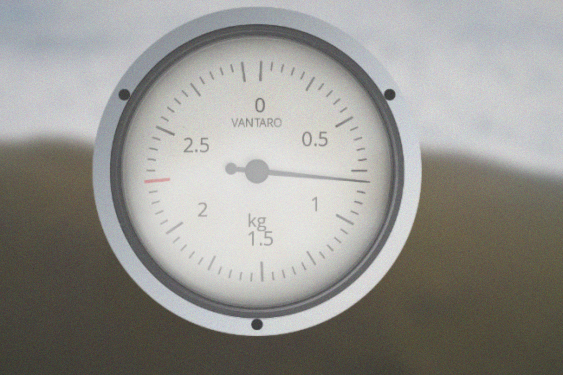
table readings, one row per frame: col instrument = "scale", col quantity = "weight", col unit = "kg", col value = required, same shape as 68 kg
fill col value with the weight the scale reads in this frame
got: 0.8 kg
